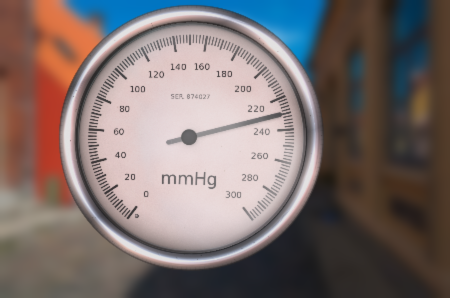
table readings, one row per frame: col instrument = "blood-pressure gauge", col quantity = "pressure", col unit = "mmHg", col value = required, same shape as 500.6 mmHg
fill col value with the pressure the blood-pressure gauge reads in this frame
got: 230 mmHg
